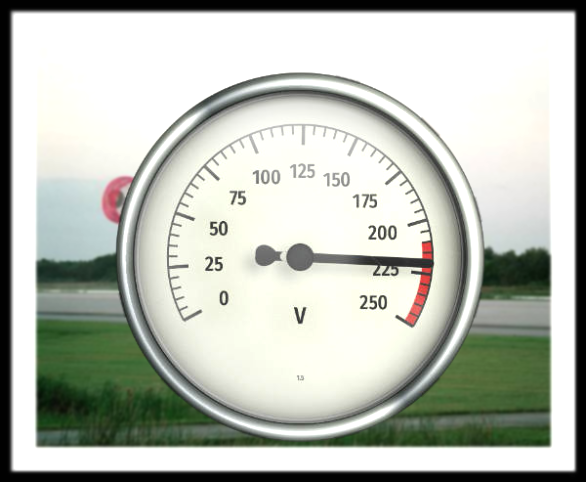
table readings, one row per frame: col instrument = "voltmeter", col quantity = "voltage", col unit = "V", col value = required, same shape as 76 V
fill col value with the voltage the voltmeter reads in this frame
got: 220 V
